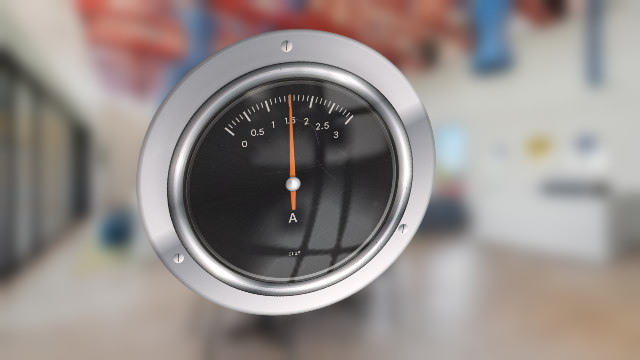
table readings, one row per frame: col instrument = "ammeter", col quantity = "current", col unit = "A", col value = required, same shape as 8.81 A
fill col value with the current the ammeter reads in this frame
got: 1.5 A
